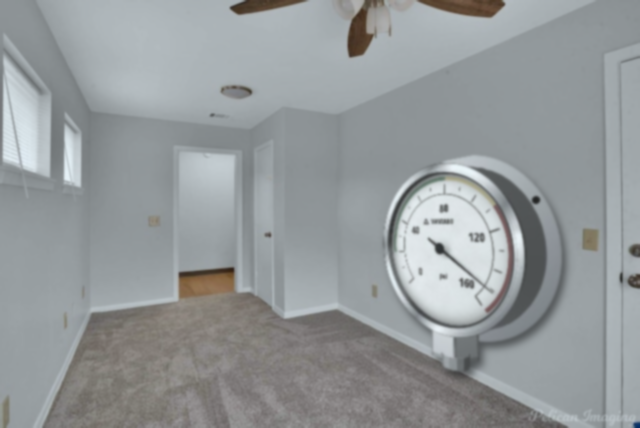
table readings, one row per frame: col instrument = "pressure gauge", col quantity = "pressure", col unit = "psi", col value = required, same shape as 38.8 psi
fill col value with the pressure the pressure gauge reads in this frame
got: 150 psi
